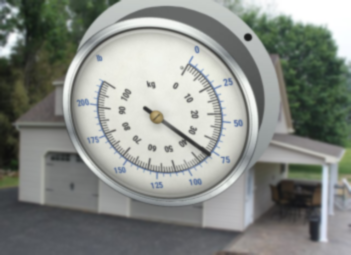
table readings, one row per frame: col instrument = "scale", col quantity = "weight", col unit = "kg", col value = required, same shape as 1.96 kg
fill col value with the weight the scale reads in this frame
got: 35 kg
